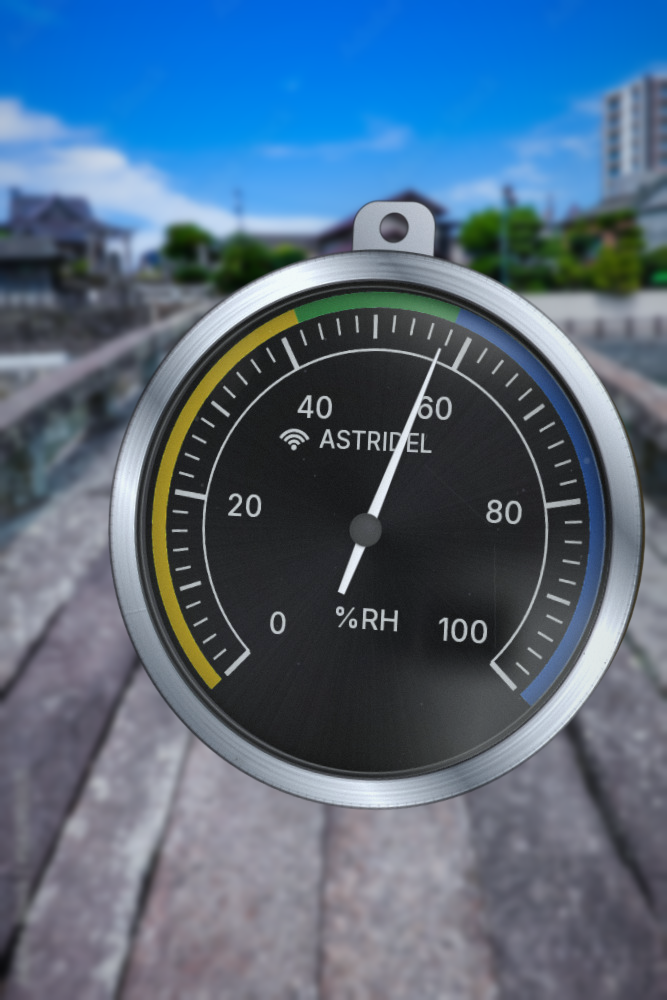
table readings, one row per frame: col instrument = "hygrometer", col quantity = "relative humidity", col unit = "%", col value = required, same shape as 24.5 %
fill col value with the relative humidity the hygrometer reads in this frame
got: 58 %
